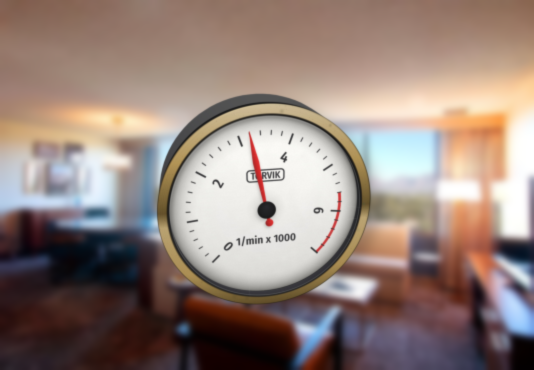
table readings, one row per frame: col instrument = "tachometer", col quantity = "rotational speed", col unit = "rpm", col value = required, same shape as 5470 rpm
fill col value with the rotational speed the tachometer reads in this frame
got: 3200 rpm
